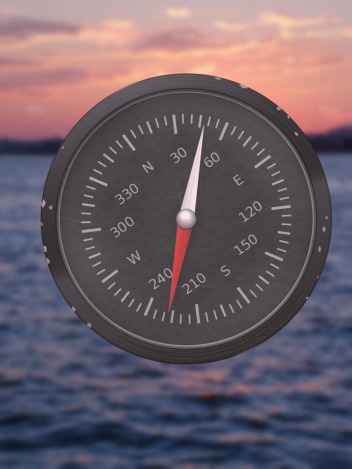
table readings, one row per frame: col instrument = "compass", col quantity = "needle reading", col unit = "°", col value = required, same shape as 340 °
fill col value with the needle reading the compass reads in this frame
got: 227.5 °
